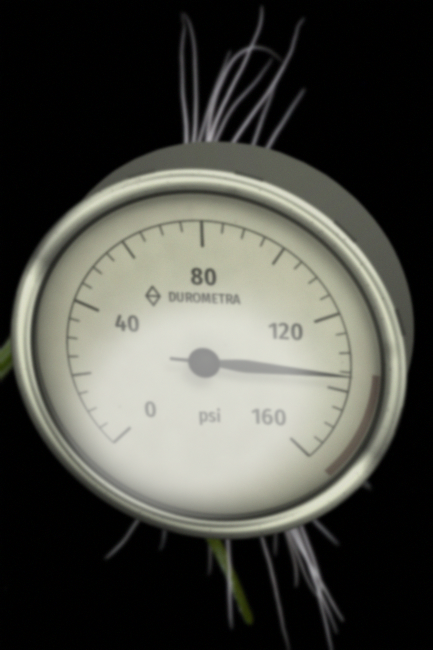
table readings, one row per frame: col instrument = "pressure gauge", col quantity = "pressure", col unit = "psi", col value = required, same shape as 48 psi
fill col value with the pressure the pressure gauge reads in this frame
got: 135 psi
